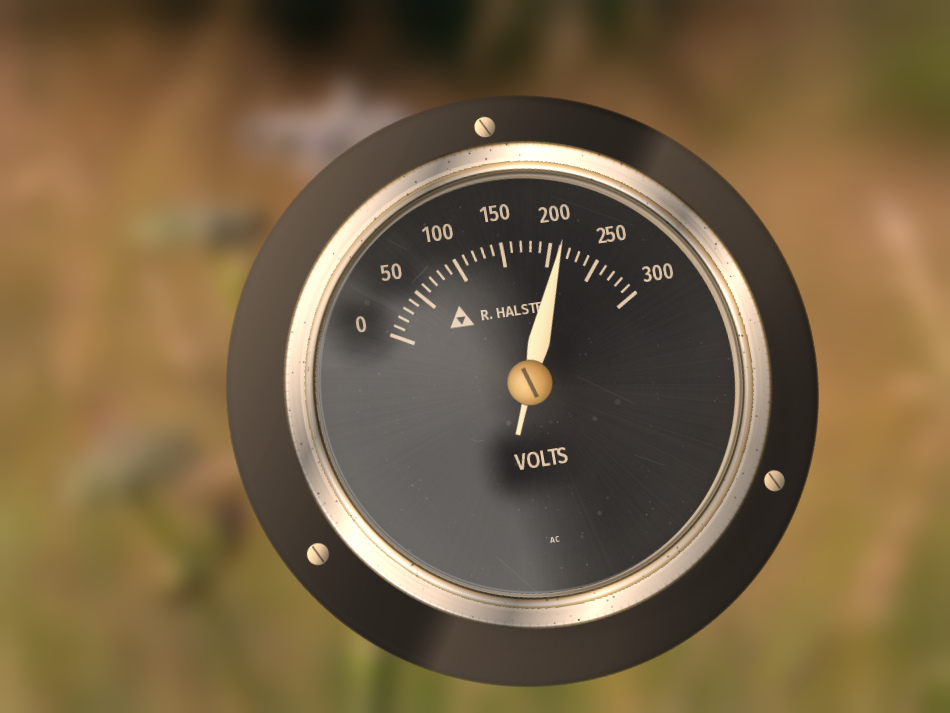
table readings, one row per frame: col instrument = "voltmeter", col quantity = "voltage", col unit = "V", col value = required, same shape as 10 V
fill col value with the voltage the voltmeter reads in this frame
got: 210 V
